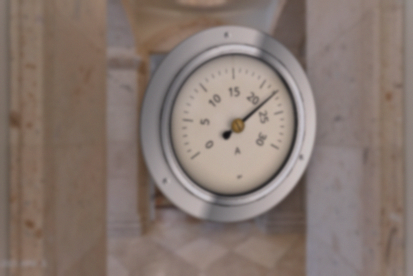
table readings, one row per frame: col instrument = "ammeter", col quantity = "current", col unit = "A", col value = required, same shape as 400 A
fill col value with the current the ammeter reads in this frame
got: 22 A
